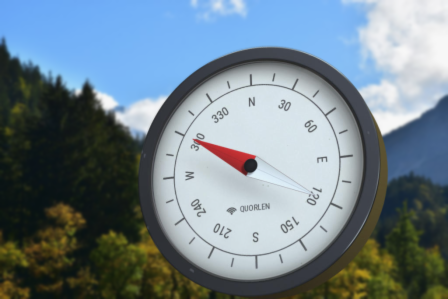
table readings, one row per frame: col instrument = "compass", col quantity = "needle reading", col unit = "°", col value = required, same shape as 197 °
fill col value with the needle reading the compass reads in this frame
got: 300 °
